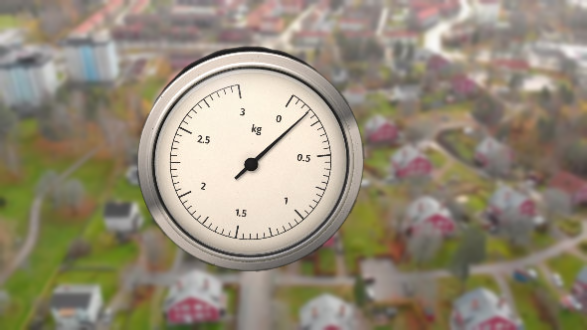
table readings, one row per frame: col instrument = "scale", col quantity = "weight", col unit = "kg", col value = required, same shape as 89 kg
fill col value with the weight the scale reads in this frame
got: 0.15 kg
